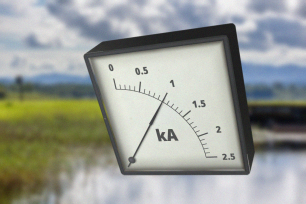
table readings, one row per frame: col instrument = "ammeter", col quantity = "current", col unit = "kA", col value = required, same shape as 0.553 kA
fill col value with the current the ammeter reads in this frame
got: 1 kA
